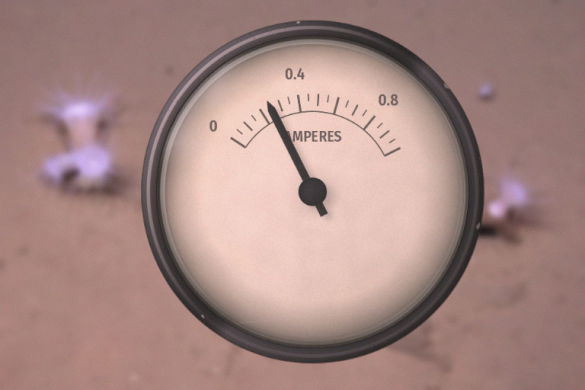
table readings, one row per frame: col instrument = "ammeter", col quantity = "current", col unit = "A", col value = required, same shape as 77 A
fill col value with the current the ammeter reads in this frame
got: 0.25 A
